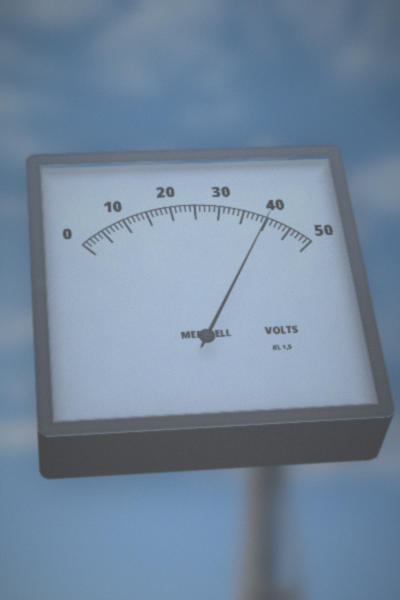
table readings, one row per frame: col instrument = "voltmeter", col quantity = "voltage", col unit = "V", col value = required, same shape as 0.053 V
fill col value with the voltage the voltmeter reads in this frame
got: 40 V
